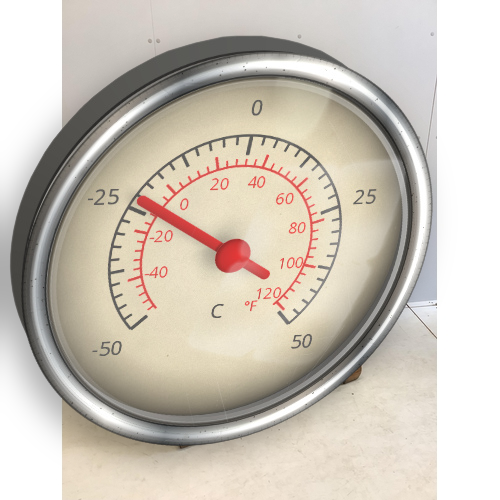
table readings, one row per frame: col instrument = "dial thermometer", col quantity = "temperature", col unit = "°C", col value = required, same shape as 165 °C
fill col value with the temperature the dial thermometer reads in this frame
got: -22.5 °C
